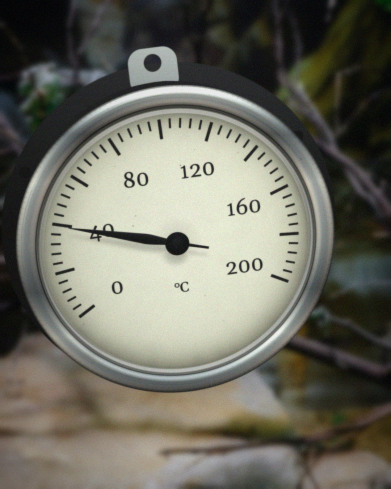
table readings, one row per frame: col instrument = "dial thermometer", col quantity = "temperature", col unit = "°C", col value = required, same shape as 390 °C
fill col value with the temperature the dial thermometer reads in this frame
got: 40 °C
